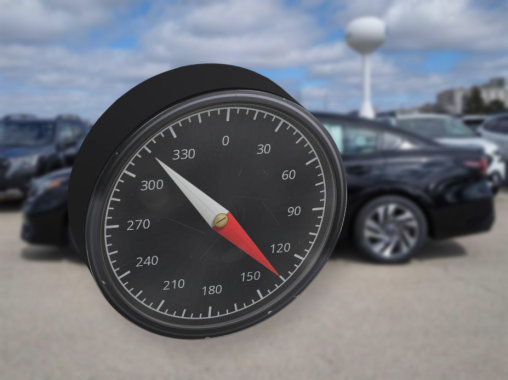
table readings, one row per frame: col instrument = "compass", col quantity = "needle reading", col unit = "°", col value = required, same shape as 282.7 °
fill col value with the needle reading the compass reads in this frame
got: 135 °
